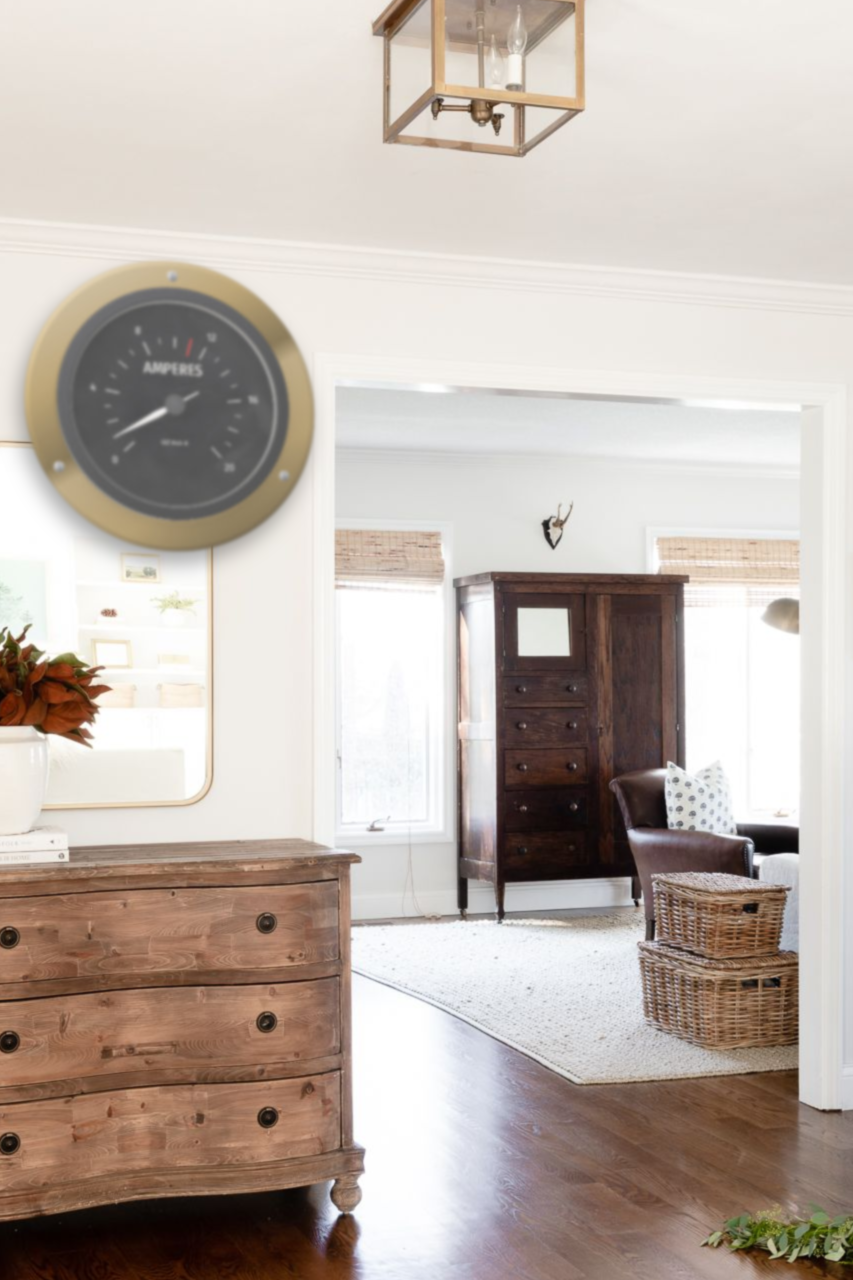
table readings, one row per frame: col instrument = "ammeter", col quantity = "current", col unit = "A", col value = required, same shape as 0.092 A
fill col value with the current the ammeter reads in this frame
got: 1 A
